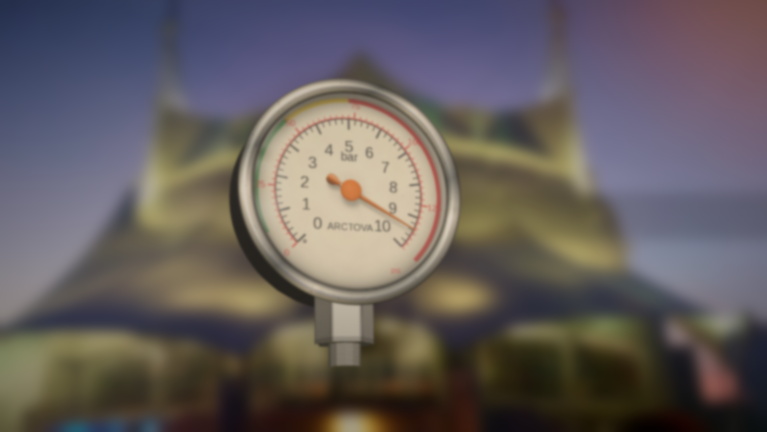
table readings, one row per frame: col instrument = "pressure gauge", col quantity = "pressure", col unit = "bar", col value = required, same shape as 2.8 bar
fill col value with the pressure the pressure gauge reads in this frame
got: 9.4 bar
